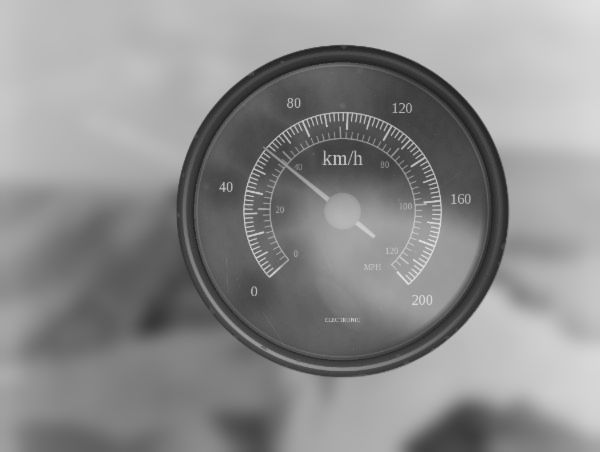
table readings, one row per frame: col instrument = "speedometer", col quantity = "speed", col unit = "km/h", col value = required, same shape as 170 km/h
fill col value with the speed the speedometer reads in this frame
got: 60 km/h
